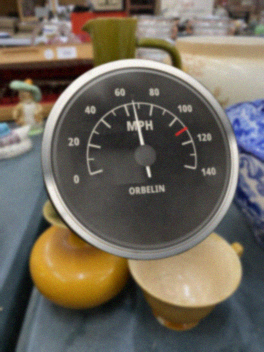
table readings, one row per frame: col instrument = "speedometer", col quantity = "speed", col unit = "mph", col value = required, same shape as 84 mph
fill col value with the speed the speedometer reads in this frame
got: 65 mph
